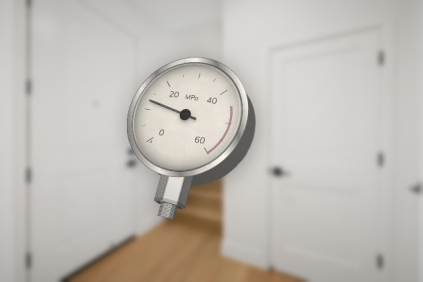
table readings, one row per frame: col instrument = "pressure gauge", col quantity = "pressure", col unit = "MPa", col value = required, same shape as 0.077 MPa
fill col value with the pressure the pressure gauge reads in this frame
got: 12.5 MPa
